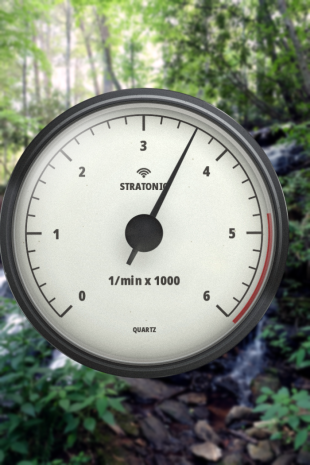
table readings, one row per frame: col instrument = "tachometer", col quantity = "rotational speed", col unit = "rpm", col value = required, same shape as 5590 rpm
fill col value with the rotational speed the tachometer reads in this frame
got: 3600 rpm
